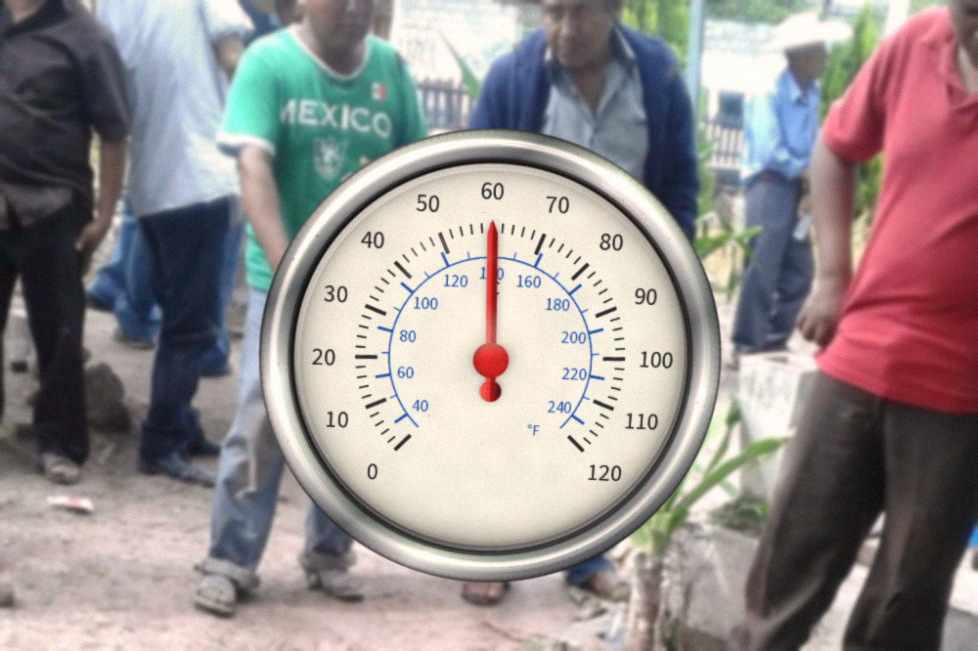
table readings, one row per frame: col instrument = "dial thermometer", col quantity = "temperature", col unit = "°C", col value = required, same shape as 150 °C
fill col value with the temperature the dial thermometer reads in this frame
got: 60 °C
